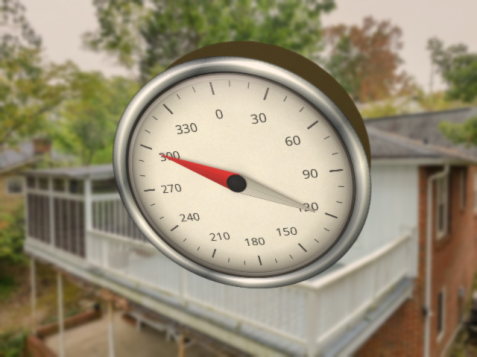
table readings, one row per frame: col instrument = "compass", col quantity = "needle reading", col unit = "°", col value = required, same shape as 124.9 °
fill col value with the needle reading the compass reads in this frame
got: 300 °
